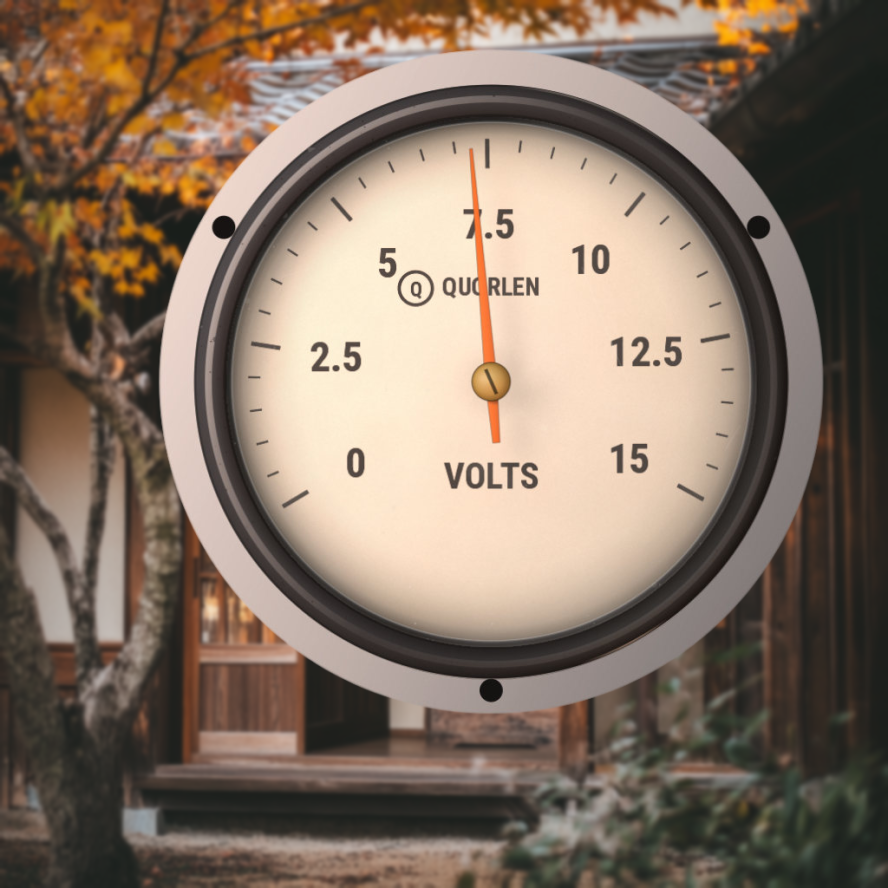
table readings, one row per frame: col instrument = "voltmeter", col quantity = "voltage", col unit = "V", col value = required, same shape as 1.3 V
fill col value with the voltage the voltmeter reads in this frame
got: 7.25 V
